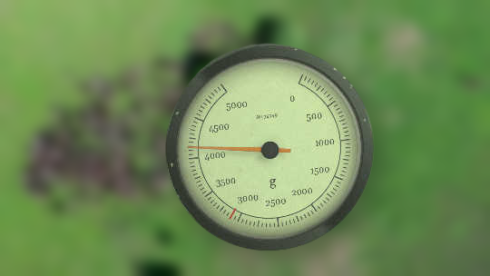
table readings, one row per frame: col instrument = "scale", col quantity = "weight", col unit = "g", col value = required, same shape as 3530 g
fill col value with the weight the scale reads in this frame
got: 4150 g
